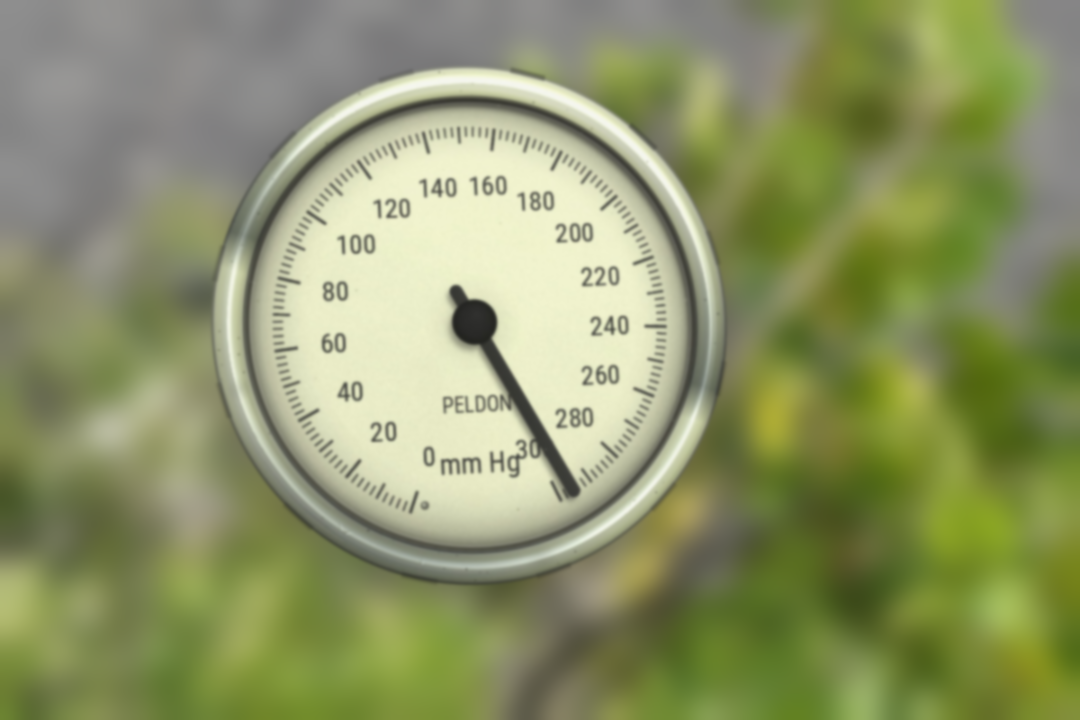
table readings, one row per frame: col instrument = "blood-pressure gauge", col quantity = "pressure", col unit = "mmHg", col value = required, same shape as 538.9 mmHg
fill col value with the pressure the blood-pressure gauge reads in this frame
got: 296 mmHg
